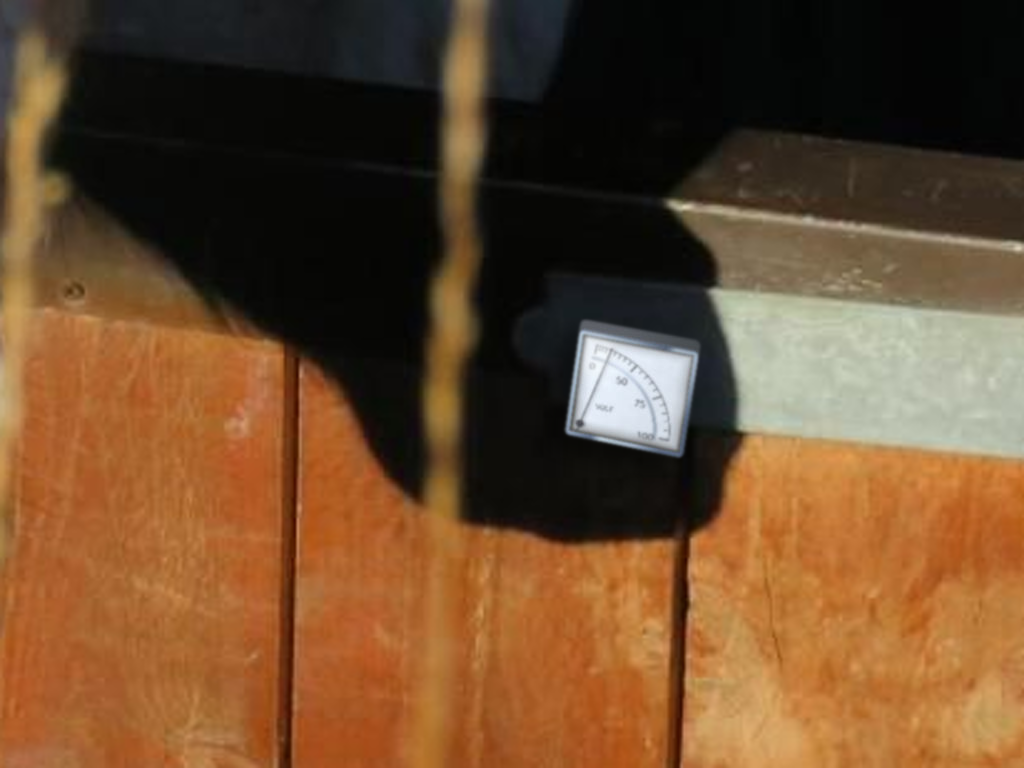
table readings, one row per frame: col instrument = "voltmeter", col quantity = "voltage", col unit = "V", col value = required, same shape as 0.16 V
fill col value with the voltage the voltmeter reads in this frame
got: 25 V
